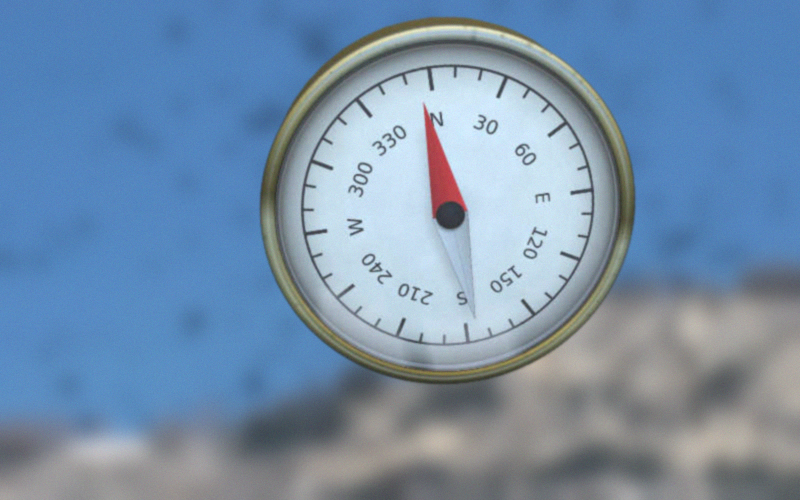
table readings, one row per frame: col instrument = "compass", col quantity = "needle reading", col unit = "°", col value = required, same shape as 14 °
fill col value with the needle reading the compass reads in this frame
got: 355 °
